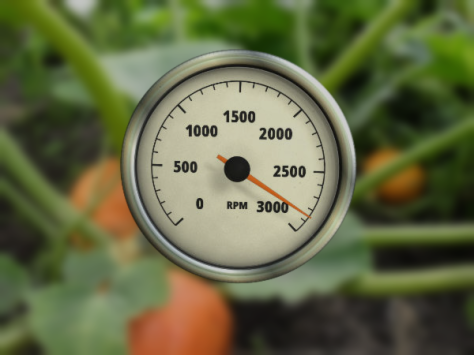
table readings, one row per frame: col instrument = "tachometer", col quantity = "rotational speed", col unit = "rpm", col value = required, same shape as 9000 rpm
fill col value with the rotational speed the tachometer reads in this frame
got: 2850 rpm
